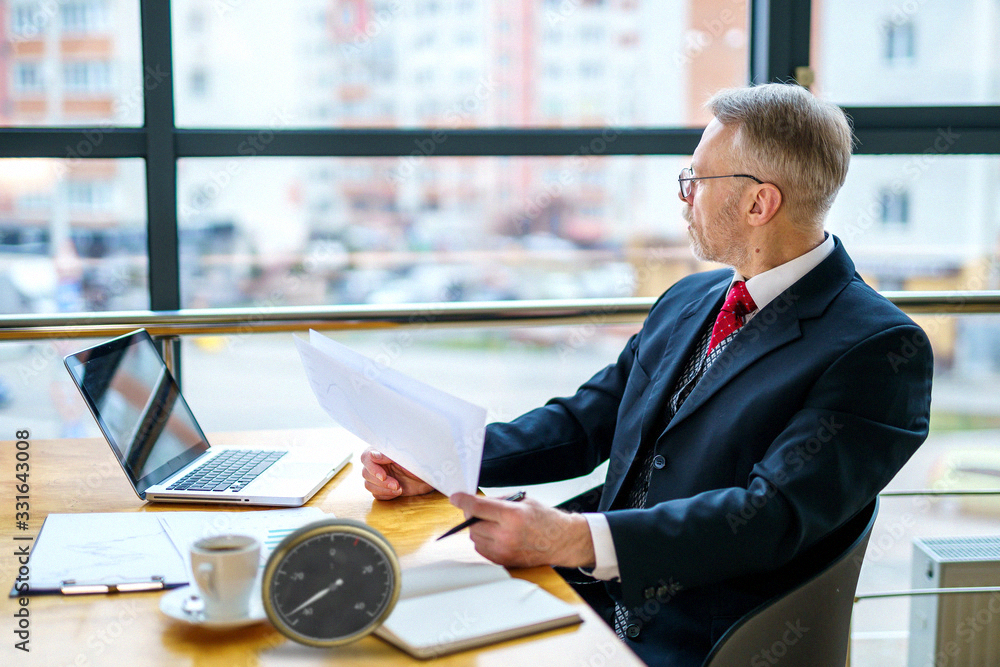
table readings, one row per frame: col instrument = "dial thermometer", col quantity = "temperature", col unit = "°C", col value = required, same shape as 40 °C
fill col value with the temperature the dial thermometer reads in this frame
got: -36 °C
